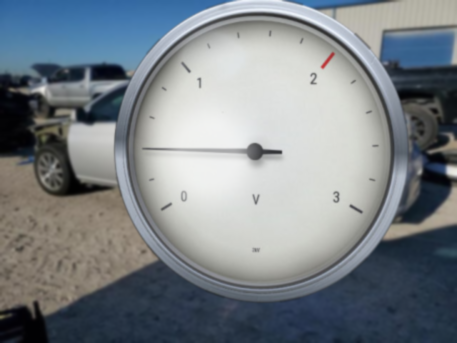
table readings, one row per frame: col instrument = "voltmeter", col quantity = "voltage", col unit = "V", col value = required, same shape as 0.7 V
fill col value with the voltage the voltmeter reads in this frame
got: 0.4 V
